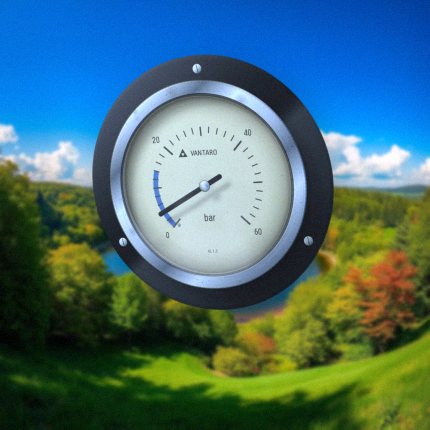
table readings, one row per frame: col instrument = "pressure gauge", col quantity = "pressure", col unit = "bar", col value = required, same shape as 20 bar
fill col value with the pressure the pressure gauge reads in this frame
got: 4 bar
